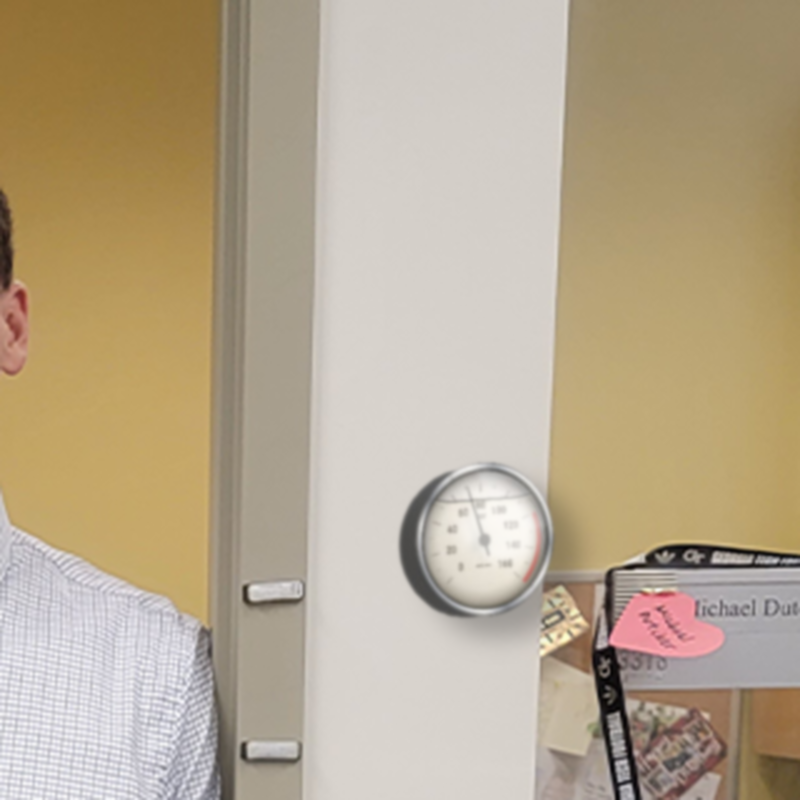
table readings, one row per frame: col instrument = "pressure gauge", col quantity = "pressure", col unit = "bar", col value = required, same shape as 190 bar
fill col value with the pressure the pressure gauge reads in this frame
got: 70 bar
